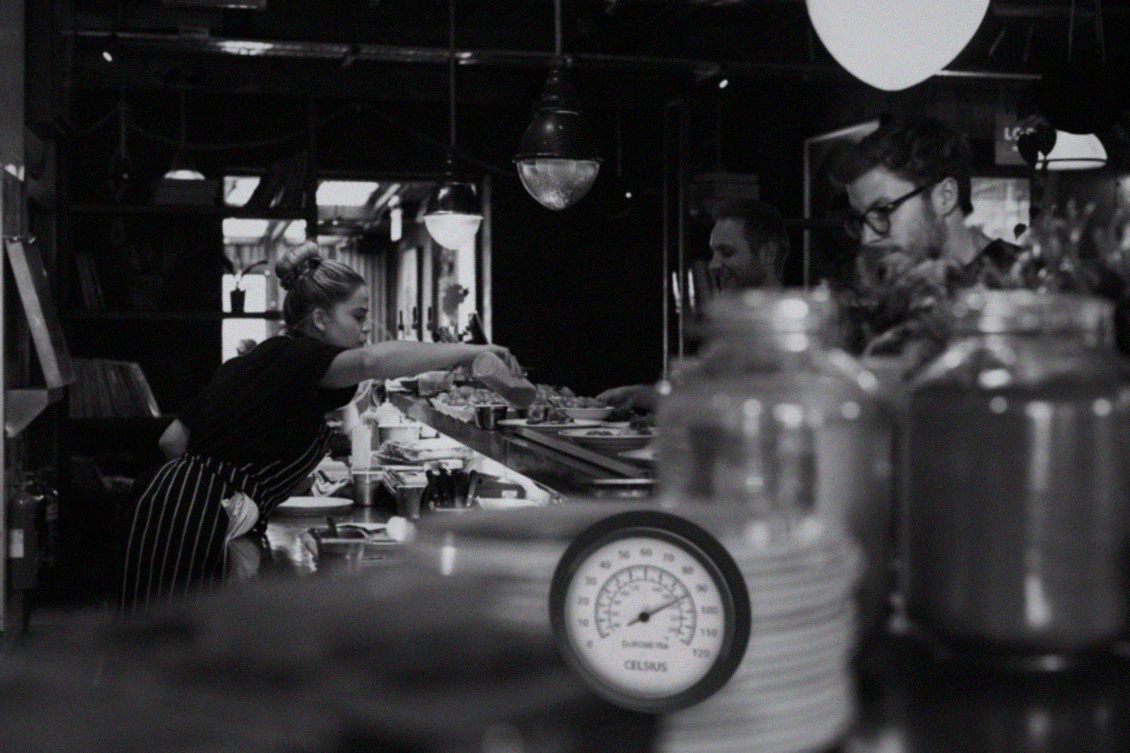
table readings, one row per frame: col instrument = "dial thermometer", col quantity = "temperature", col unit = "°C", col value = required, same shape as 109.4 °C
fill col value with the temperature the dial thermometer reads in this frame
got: 90 °C
